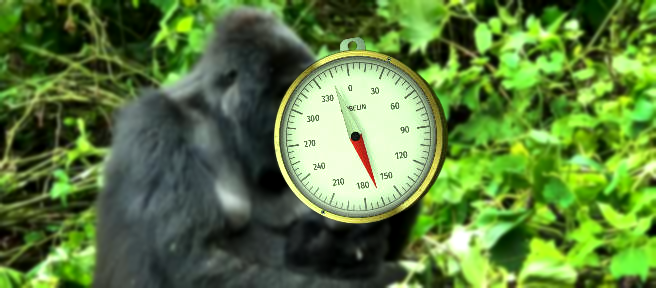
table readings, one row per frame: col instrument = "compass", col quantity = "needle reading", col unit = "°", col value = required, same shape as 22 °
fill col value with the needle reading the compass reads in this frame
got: 165 °
